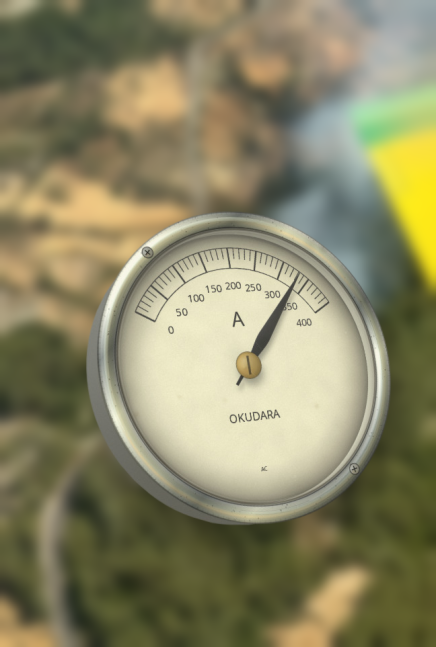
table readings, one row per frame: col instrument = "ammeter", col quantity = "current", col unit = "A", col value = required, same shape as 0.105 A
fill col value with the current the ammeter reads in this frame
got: 330 A
